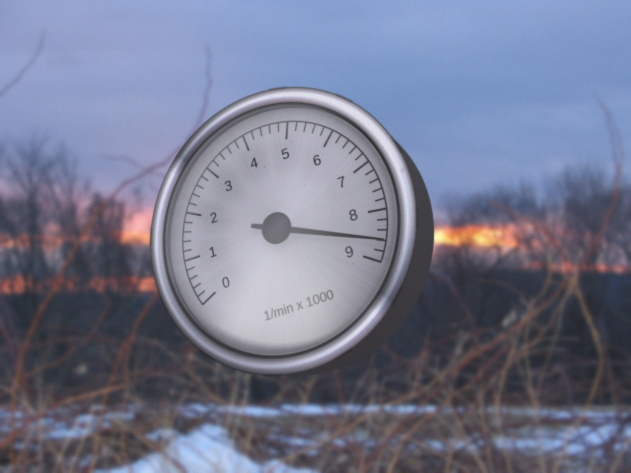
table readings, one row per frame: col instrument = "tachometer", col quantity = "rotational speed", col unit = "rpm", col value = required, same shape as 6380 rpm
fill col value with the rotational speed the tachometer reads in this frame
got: 8600 rpm
